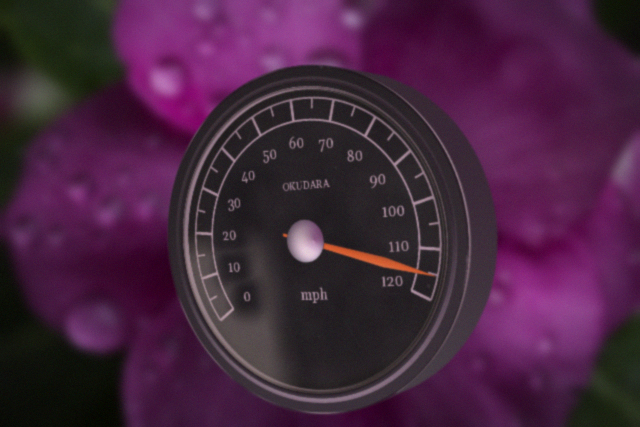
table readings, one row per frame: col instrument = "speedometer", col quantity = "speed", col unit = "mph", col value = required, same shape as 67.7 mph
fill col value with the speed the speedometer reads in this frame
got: 115 mph
